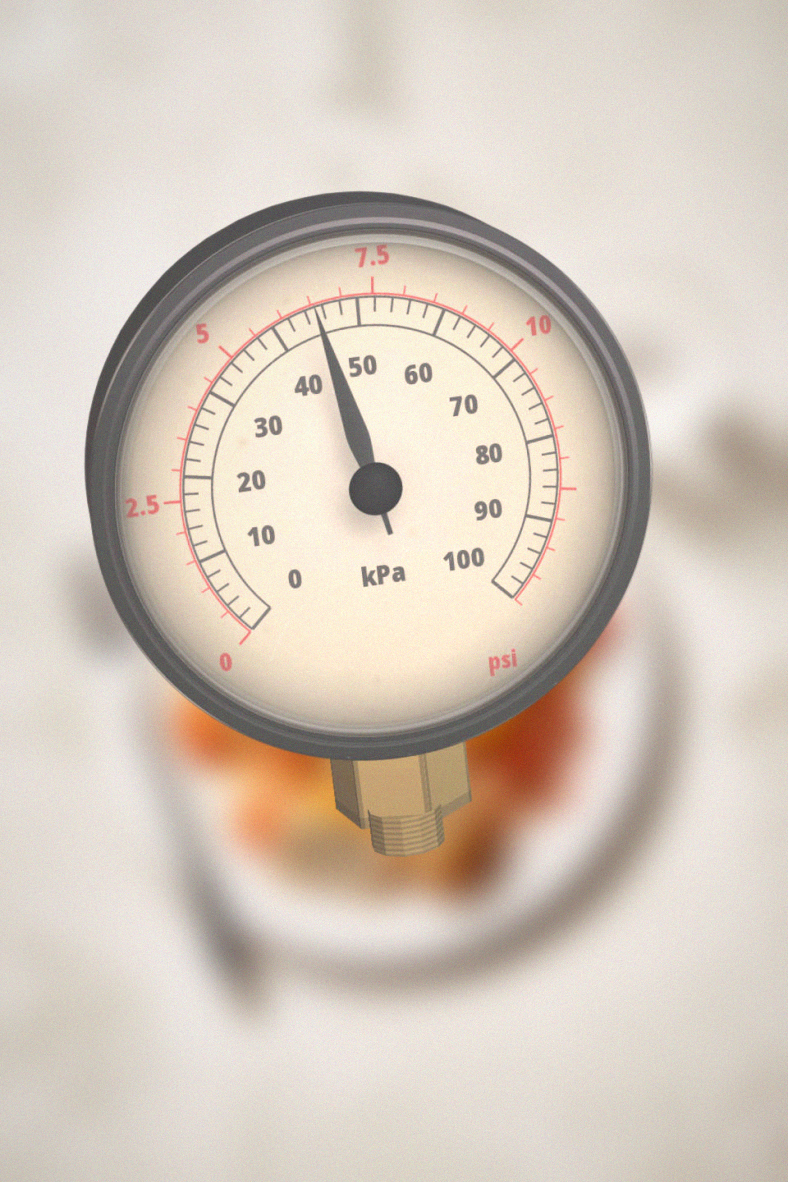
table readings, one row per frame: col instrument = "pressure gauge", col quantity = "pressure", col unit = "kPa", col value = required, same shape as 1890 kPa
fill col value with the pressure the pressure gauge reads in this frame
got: 45 kPa
